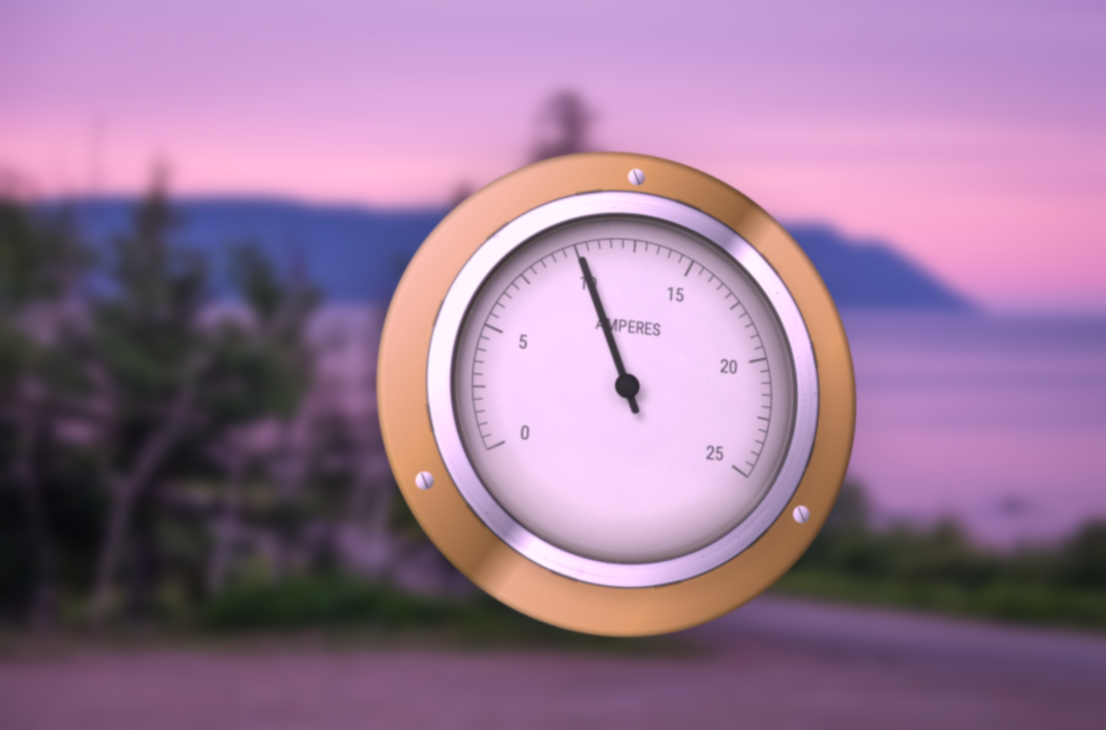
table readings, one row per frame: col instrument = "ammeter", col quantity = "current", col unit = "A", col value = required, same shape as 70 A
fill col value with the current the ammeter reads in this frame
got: 10 A
